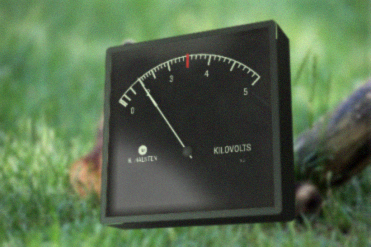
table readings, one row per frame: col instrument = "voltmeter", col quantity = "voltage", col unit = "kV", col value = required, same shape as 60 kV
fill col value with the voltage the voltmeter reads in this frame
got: 2 kV
